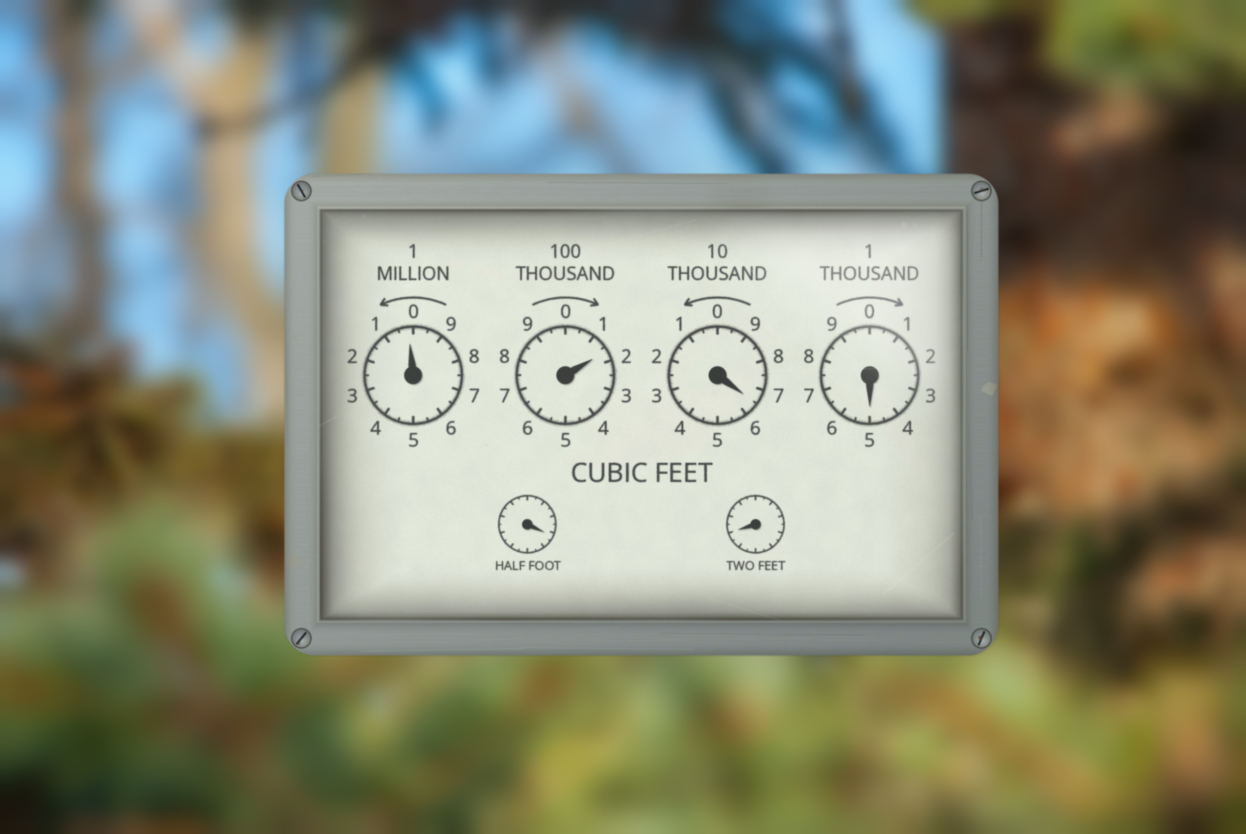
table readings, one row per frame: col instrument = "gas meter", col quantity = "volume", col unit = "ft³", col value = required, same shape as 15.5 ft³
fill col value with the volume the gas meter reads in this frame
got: 16500 ft³
